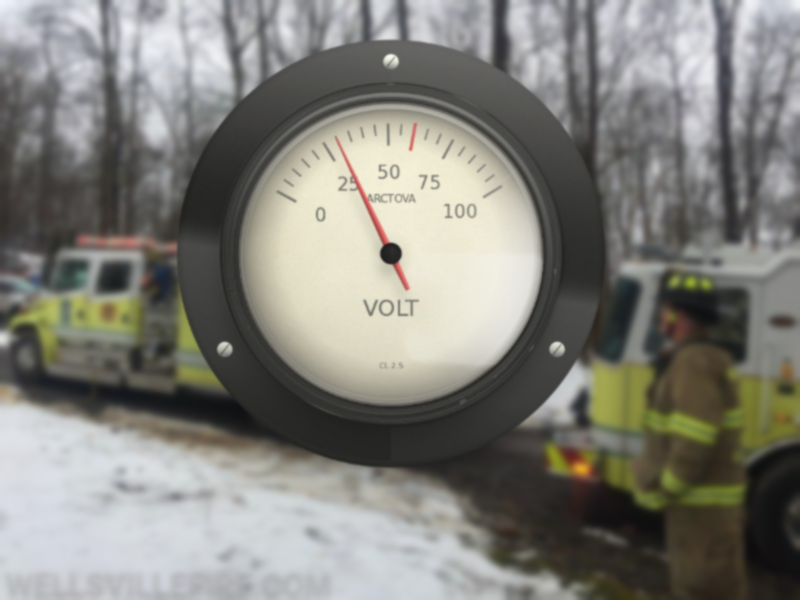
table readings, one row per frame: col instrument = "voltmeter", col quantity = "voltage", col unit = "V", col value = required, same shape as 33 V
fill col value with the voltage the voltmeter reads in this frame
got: 30 V
